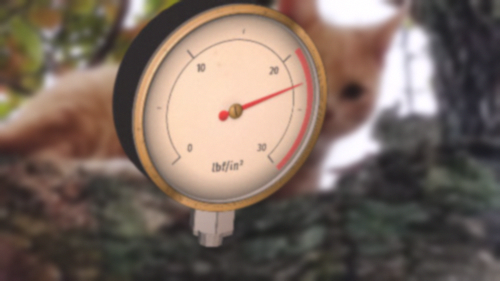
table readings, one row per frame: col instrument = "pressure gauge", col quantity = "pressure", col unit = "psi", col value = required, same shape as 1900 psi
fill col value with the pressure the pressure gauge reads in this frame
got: 22.5 psi
